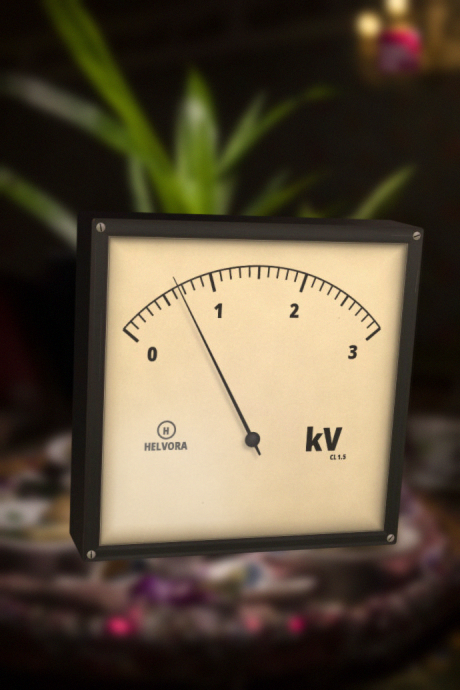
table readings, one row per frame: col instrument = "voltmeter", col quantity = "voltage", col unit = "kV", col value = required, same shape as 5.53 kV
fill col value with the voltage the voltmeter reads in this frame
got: 0.65 kV
